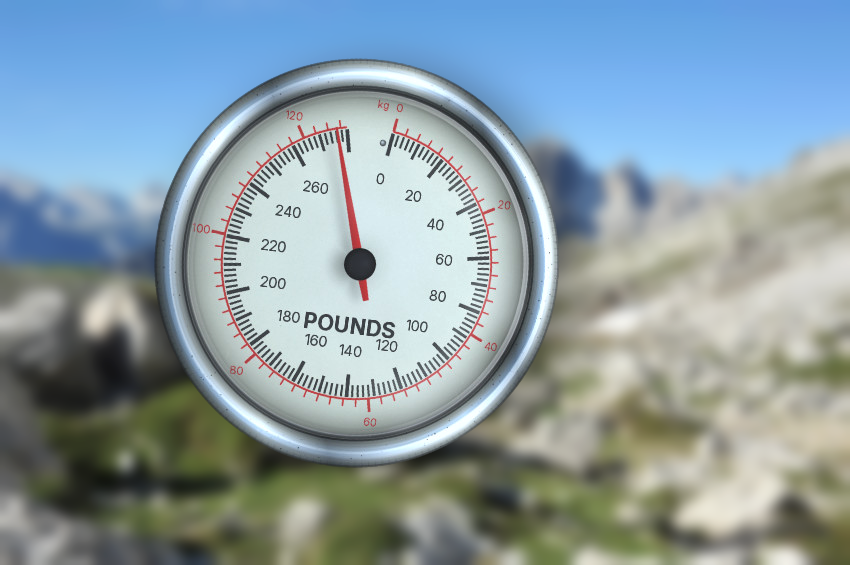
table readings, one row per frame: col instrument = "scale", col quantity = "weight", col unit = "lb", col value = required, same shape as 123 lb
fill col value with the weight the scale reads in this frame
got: 276 lb
